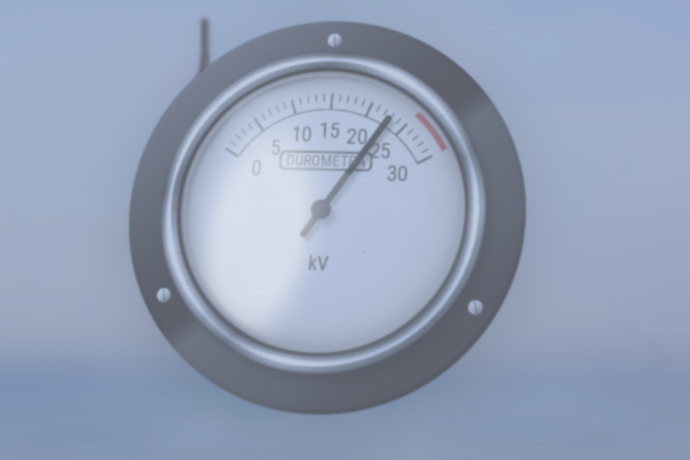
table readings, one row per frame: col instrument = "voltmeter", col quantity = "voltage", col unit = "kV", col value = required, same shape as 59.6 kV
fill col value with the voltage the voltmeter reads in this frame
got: 23 kV
